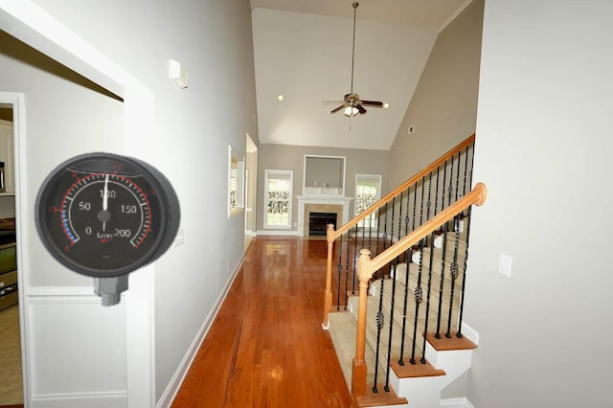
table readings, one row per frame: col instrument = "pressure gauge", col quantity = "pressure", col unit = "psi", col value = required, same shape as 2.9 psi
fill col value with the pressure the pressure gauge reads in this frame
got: 100 psi
